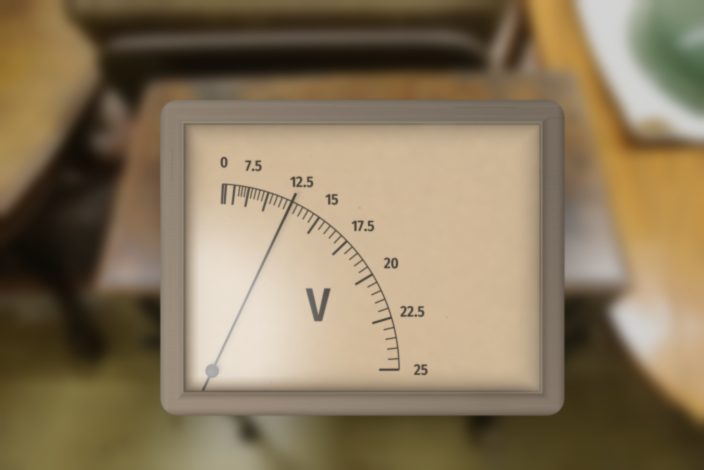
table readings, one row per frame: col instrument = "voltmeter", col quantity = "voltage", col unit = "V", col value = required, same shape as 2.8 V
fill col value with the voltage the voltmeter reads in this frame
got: 12.5 V
